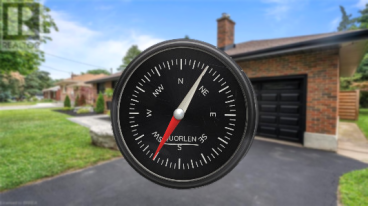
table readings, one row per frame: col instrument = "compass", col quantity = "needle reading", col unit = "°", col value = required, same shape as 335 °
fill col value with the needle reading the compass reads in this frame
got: 210 °
